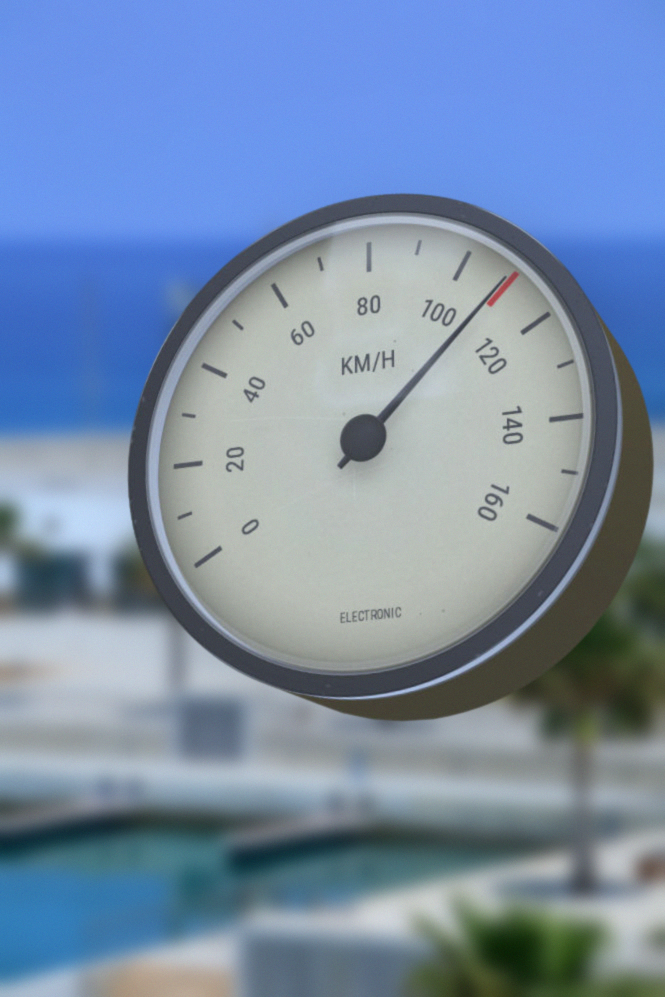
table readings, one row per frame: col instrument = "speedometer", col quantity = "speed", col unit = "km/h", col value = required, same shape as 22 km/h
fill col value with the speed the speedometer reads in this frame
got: 110 km/h
